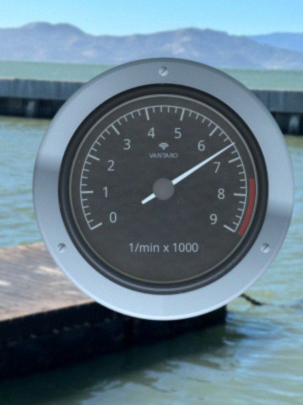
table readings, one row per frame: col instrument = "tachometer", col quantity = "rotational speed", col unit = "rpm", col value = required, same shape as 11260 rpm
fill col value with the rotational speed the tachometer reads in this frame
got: 6600 rpm
